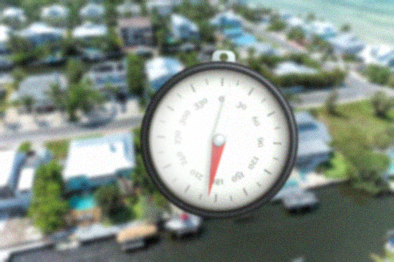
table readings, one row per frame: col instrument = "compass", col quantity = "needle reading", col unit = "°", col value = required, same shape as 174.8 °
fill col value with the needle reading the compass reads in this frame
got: 187.5 °
